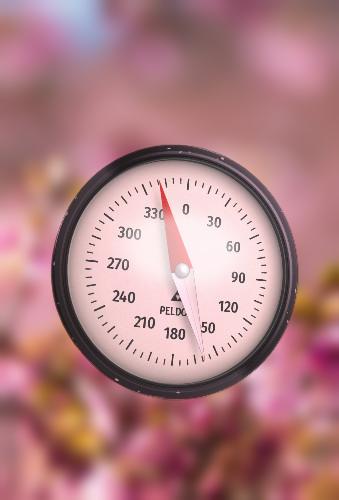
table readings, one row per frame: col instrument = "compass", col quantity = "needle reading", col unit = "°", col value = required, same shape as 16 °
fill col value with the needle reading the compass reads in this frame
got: 340 °
